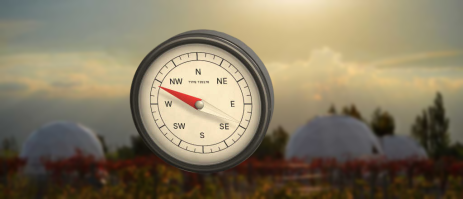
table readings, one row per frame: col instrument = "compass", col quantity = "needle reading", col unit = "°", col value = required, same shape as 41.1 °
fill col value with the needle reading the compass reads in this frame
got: 295 °
